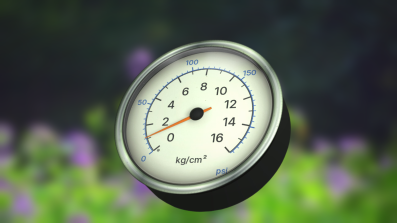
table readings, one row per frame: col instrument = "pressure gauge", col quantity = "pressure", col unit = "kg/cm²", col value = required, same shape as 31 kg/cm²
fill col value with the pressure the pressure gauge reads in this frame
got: 1 kg/cm²
